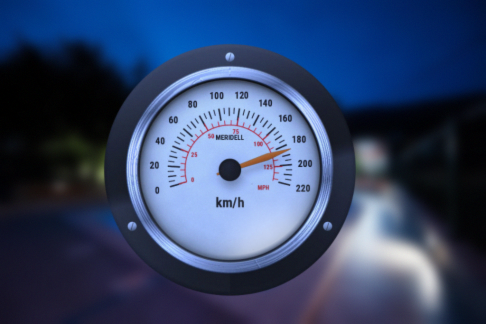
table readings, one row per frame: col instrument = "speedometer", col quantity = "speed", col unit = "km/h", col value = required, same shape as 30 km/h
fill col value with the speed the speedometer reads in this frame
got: 185 km/h
